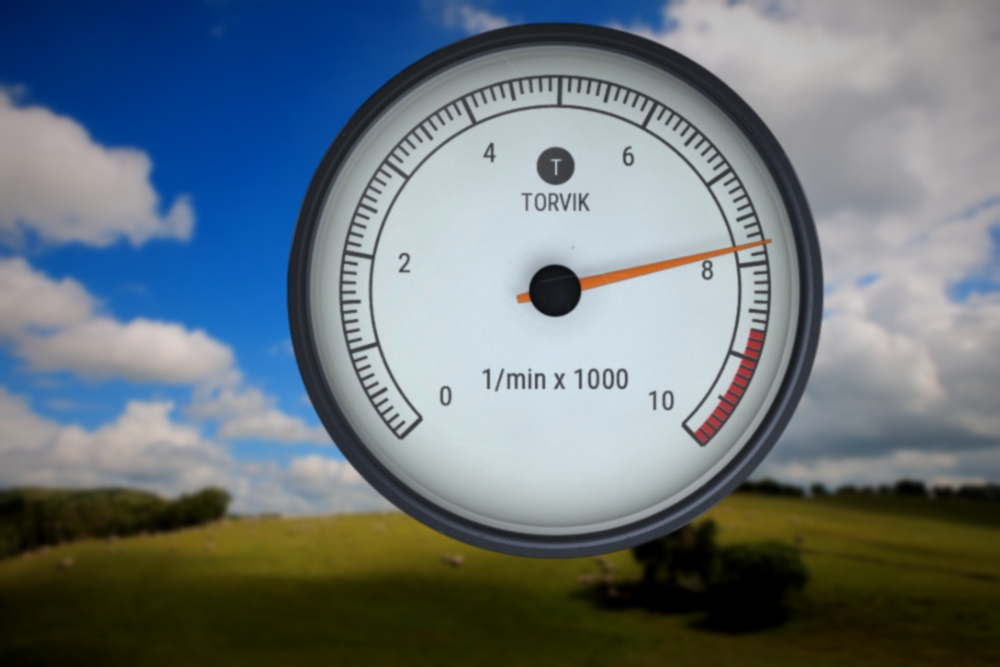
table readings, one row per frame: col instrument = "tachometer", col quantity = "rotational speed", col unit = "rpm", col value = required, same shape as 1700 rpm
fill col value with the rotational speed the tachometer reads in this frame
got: 7800 rpm
